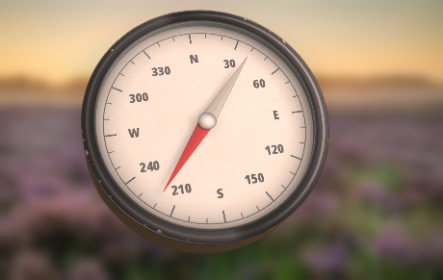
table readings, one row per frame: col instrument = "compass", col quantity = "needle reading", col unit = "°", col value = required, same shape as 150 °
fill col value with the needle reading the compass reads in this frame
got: 220 °
